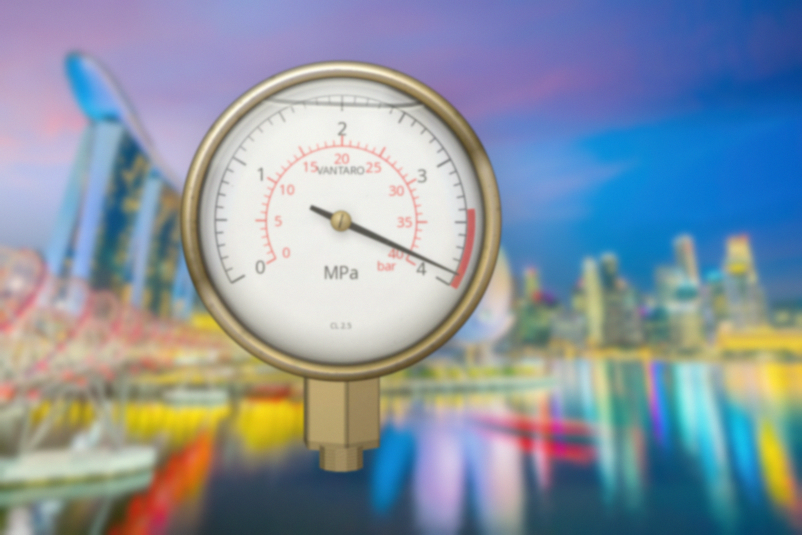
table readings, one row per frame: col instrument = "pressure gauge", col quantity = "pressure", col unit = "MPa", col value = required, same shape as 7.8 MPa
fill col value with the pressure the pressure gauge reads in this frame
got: 3.9 MPa
